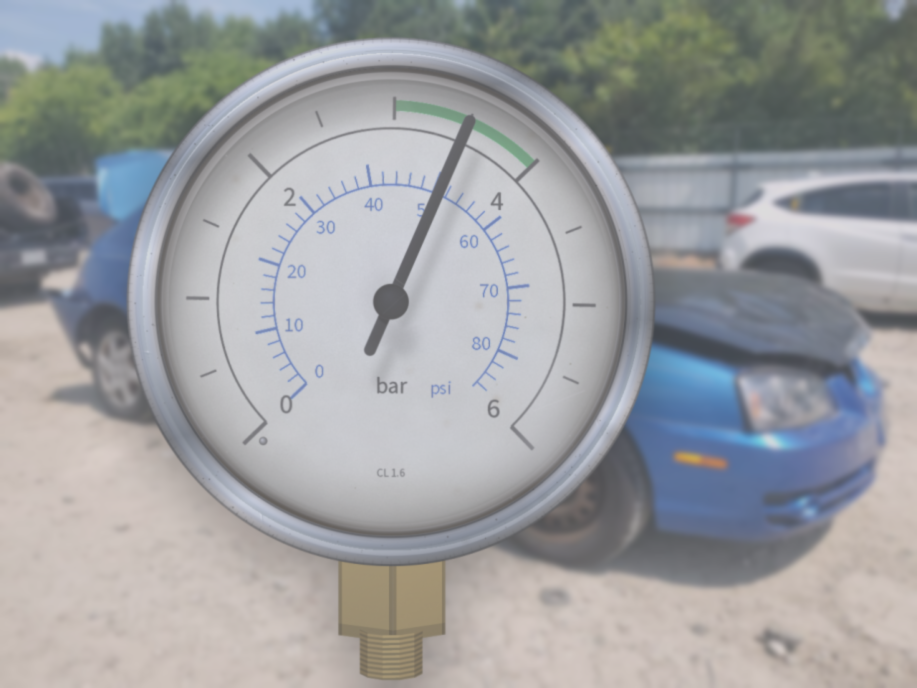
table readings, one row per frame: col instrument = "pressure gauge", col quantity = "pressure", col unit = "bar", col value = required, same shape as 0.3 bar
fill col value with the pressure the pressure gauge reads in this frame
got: 3.5 bar
